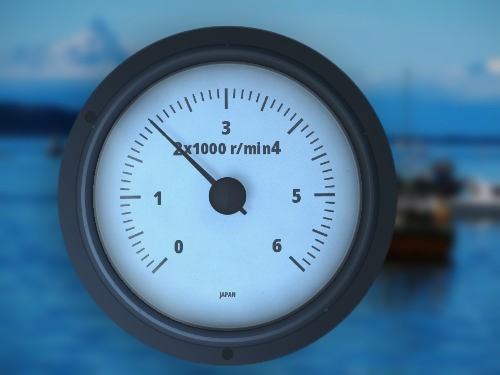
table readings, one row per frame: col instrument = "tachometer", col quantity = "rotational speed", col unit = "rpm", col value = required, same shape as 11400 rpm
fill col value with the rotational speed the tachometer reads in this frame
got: 2000 rpm
